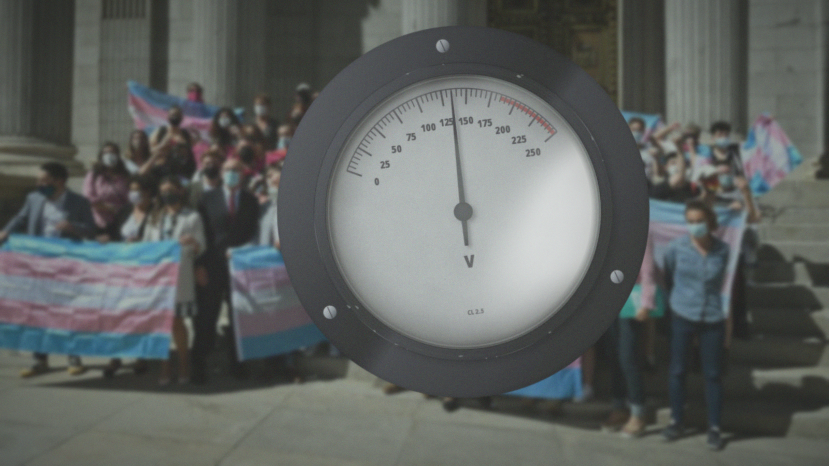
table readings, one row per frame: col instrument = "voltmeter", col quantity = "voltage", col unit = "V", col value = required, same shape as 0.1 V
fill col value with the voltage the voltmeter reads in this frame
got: 135 V
